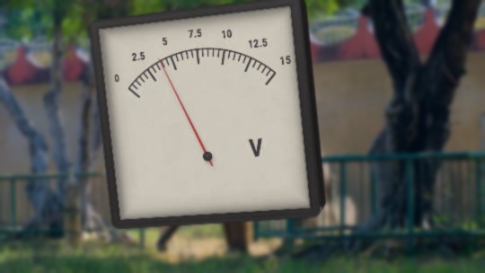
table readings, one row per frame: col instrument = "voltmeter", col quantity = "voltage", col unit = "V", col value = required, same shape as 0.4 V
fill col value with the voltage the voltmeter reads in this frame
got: 4 V
